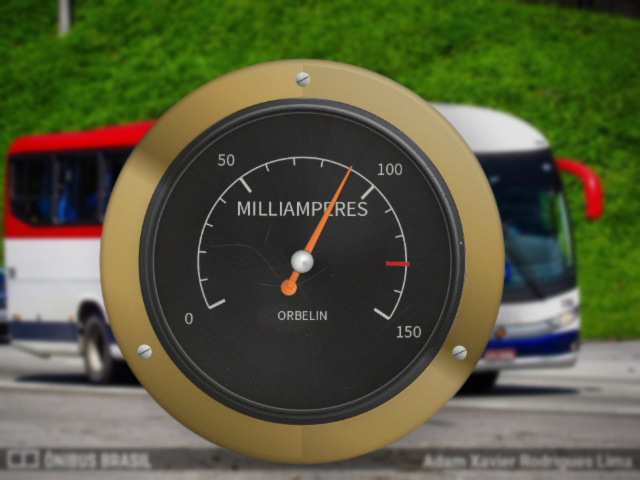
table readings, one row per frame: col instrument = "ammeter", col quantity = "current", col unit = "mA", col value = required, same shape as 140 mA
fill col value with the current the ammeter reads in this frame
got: 90 mA
